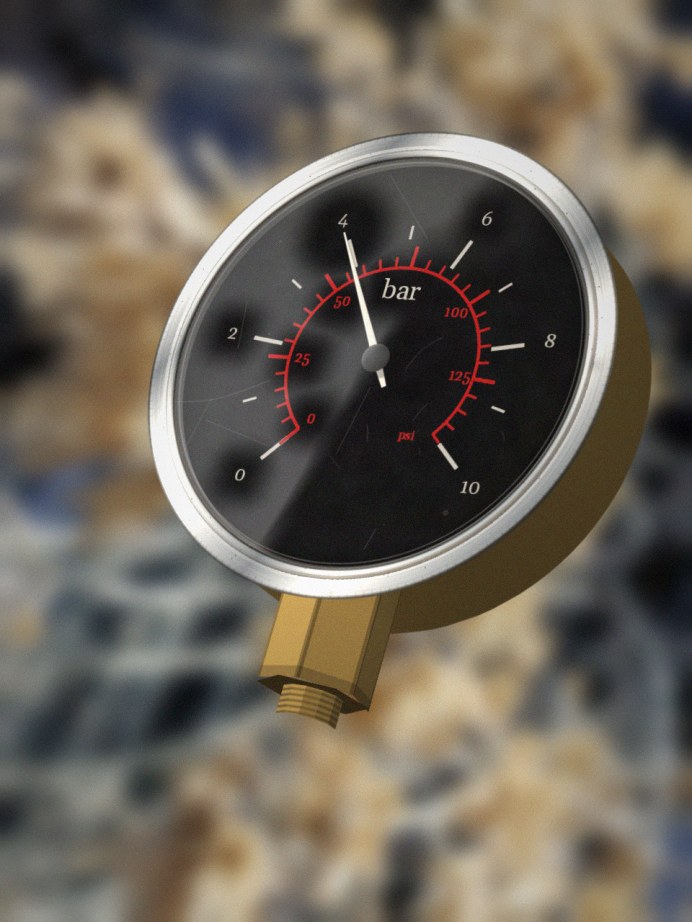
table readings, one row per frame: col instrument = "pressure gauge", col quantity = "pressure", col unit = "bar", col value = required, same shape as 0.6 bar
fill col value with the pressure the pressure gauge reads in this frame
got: 4 bar
